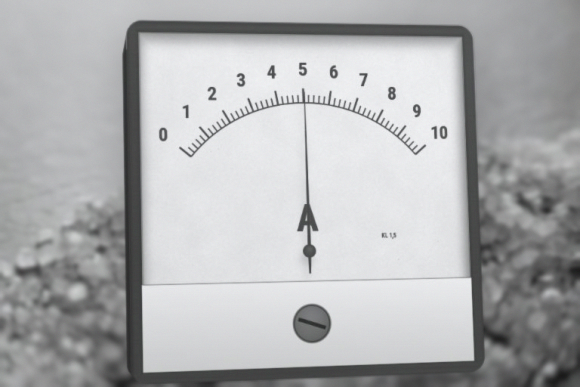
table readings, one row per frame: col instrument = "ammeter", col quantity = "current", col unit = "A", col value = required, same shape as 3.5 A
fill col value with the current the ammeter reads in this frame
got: 5 A
